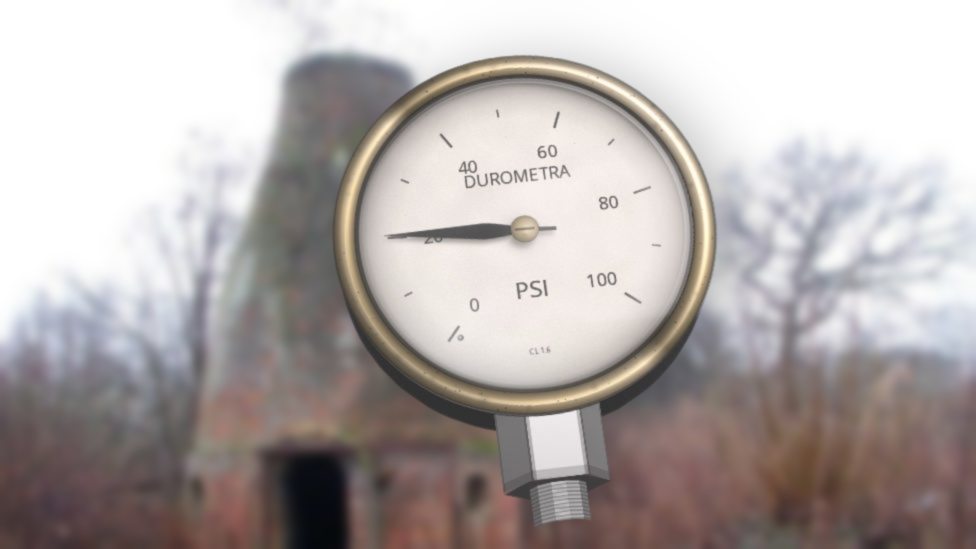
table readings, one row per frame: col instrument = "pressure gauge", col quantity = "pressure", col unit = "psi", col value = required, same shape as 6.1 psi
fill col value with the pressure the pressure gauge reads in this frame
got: 20 psi
